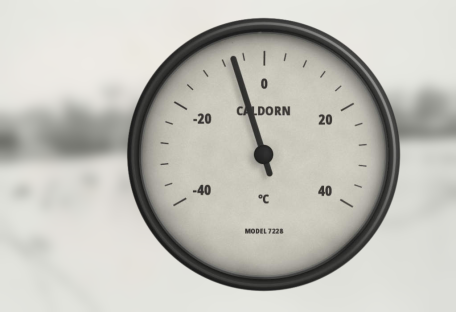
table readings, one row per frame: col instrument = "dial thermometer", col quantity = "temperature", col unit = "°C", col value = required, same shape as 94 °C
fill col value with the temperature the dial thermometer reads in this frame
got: -6 °C
